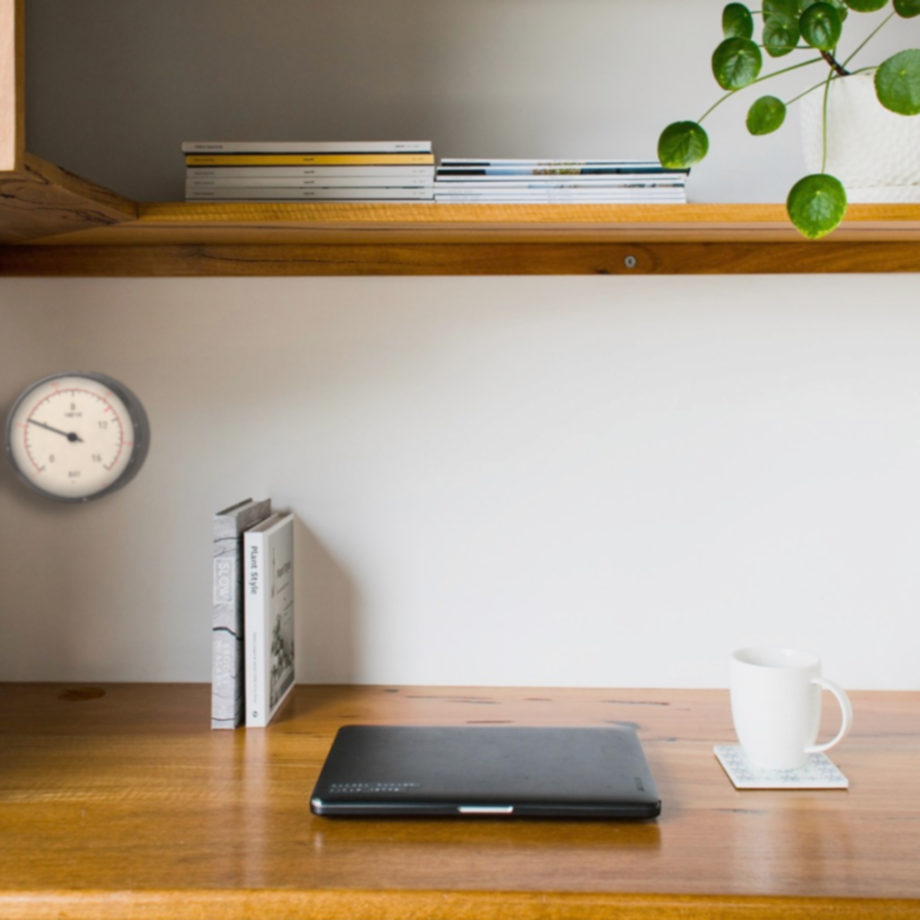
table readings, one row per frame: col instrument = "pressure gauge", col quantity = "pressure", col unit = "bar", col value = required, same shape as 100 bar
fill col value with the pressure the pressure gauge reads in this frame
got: 4 bar
